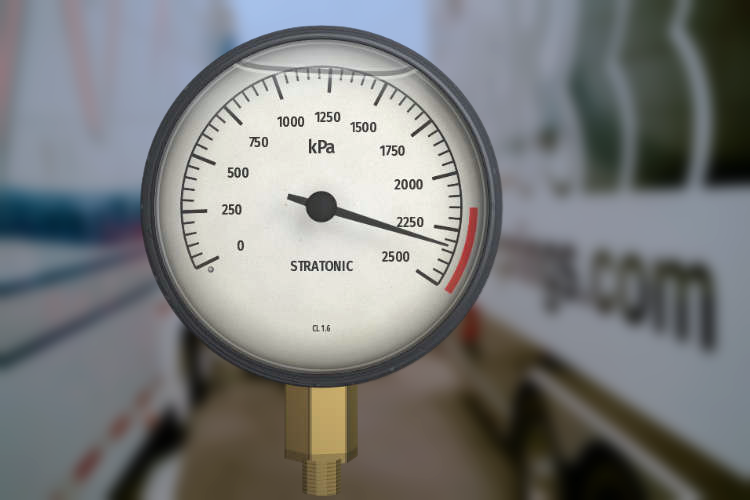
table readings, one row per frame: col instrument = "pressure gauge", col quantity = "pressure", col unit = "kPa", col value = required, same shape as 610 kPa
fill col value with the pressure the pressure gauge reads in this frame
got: 2325 kPa
